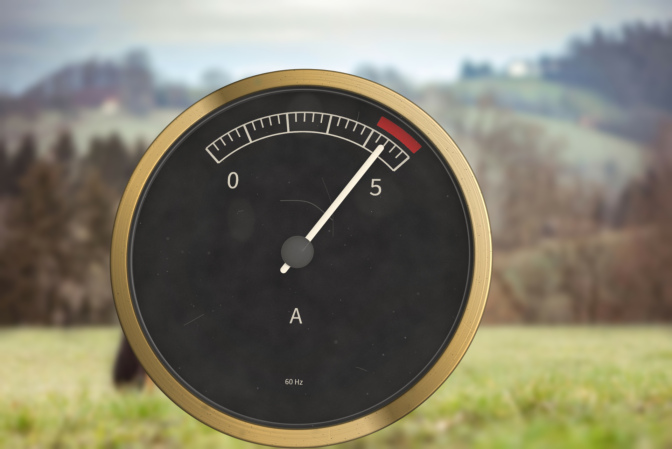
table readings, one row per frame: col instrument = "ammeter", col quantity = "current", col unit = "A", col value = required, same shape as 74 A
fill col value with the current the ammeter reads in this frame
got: 4.4 A
